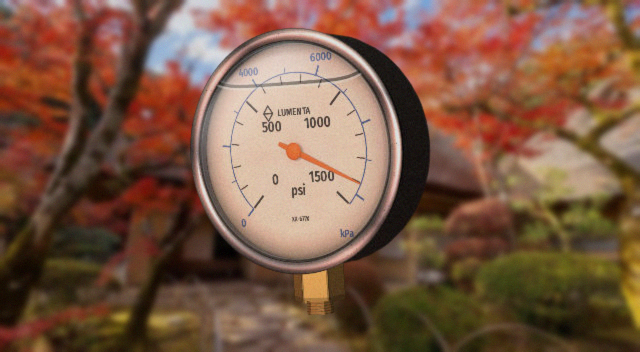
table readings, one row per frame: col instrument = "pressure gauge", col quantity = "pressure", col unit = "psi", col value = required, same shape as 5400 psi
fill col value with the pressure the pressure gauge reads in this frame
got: 1400 psi
